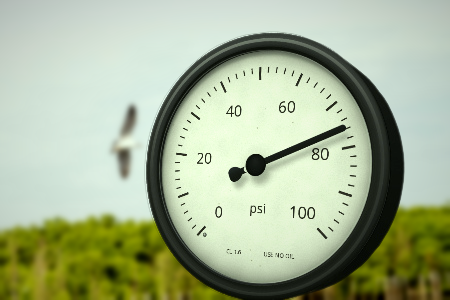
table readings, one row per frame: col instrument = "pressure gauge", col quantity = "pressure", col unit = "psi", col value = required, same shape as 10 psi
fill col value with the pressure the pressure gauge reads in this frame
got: 76 psi
